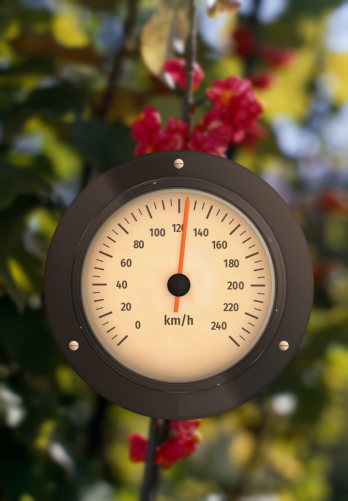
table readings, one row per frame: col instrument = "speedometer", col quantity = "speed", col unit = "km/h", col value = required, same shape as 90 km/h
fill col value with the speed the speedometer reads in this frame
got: 125 km/h
